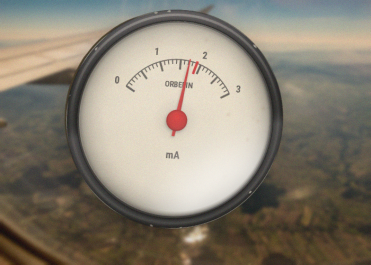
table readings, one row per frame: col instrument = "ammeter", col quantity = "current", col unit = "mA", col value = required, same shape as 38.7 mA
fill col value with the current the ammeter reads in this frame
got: 1.7 mA
